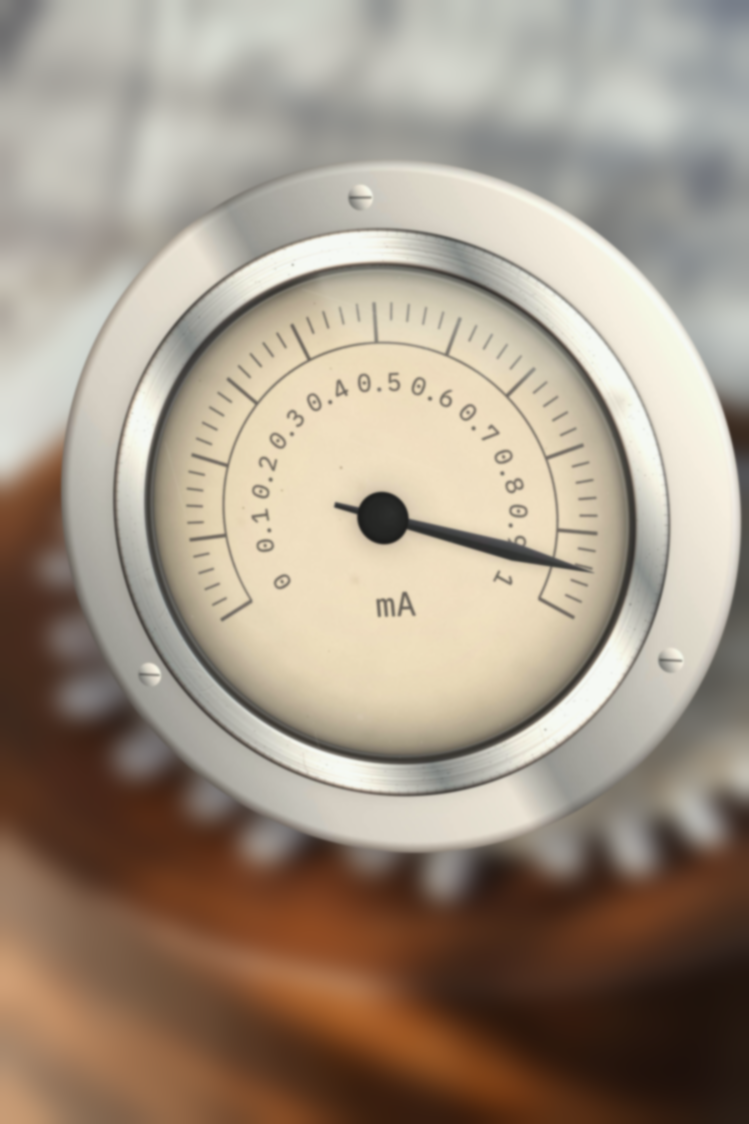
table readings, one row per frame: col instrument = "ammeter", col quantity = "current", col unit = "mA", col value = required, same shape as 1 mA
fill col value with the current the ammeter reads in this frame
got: 0.94 mA
